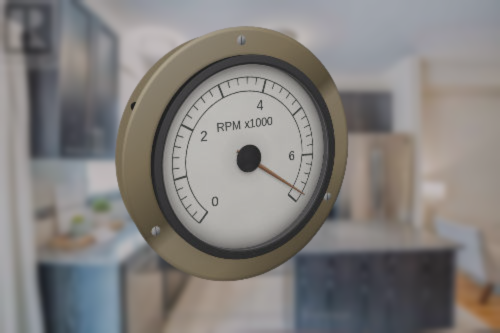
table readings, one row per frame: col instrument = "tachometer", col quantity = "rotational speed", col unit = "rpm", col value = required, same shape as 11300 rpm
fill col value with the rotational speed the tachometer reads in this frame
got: 6800 rpm
